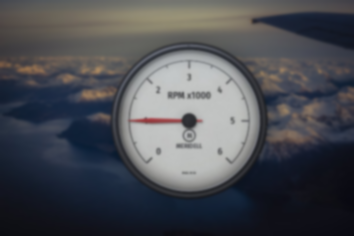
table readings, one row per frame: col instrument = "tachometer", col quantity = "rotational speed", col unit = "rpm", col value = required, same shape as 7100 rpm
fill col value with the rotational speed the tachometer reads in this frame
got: 1000 rpm
